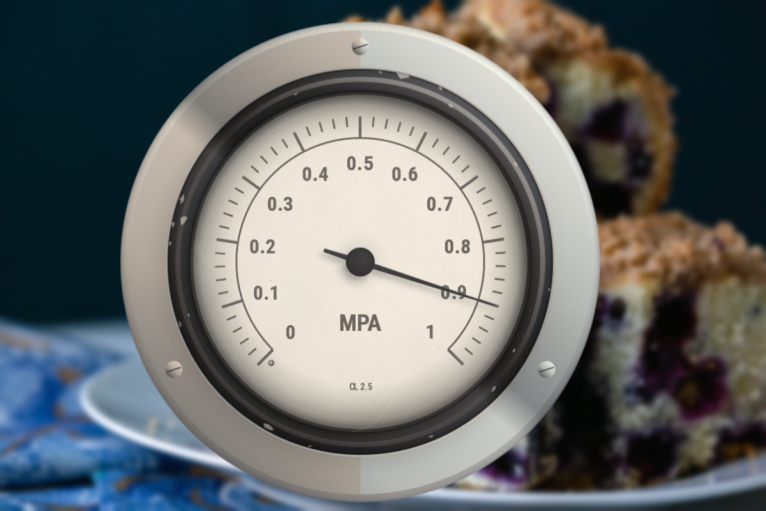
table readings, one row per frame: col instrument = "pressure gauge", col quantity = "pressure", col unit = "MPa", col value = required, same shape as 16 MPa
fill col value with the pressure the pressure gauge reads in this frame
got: 0.9 MPa
